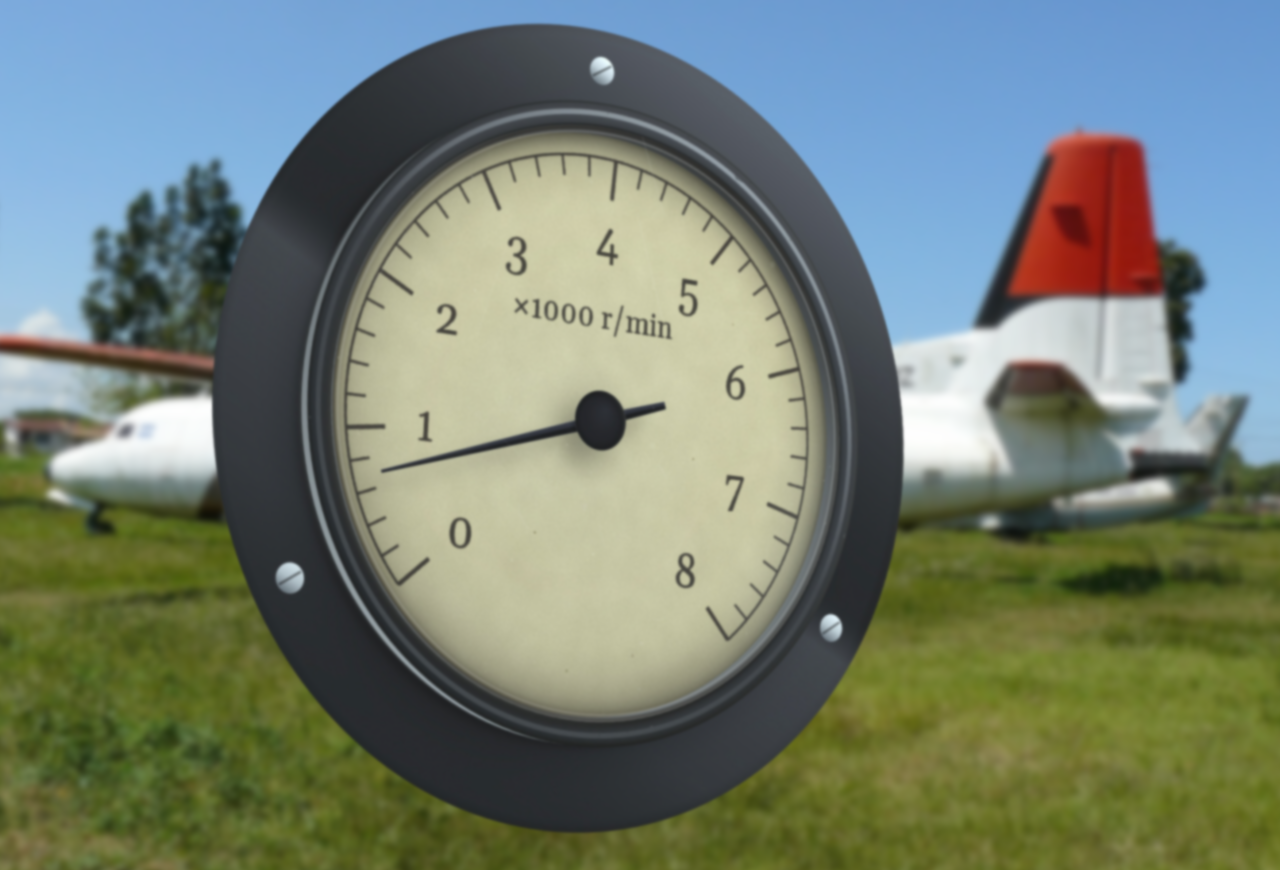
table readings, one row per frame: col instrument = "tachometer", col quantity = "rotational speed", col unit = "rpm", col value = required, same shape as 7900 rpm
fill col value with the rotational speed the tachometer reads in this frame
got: 700 rpm
